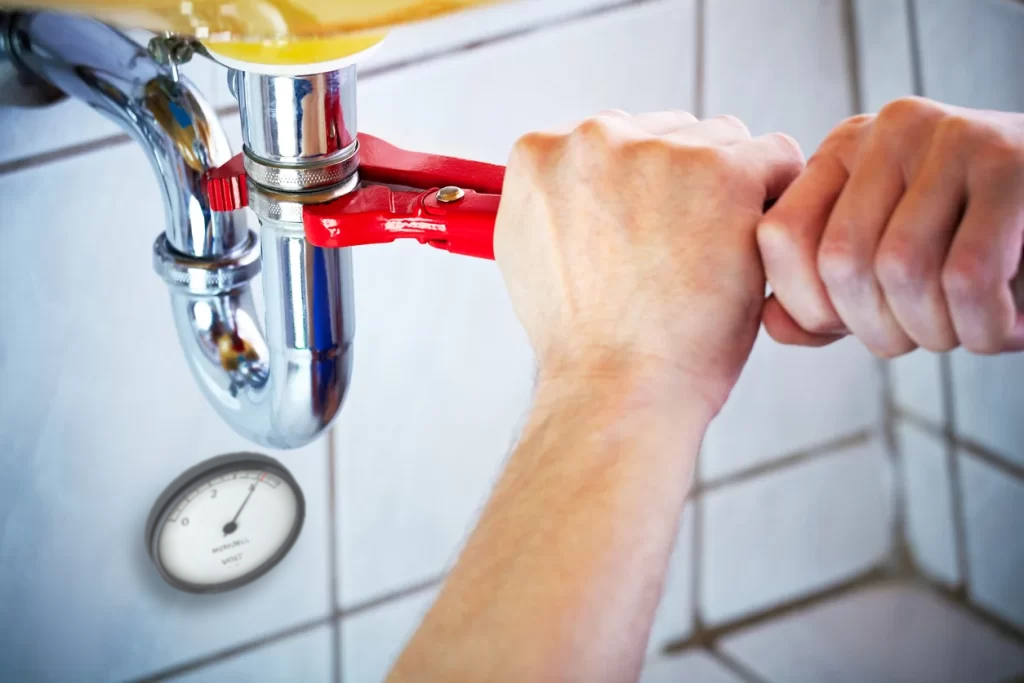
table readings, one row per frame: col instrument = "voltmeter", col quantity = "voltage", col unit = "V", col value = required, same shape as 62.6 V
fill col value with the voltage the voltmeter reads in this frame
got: 4 V
